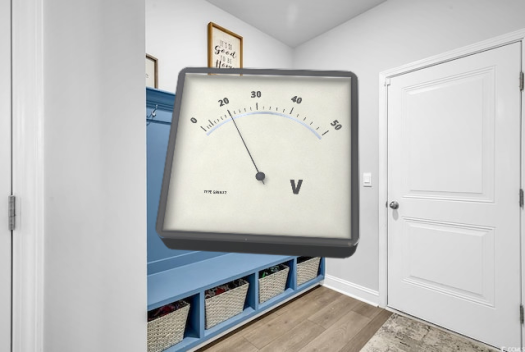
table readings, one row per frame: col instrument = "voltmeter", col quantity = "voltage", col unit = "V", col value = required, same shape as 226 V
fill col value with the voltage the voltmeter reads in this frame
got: 20 V
